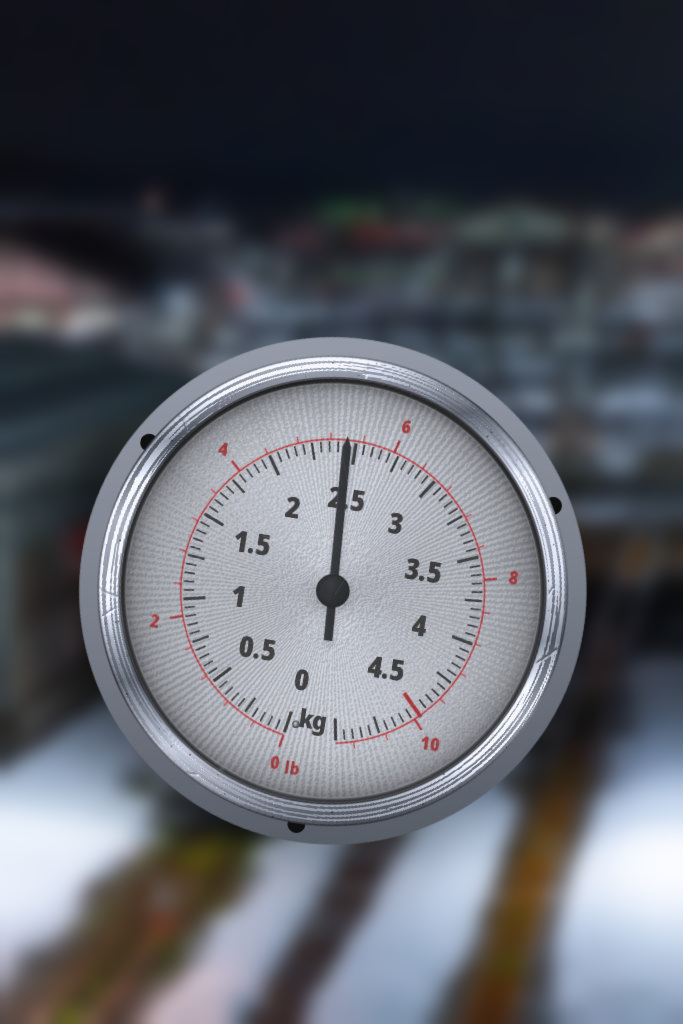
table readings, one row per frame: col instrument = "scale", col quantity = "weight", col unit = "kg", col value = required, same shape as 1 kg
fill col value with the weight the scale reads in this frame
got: 2.45 kg
